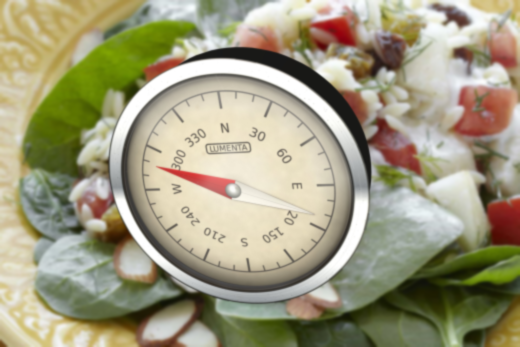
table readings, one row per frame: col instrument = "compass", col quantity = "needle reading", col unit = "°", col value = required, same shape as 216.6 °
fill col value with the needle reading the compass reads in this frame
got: 290 °
